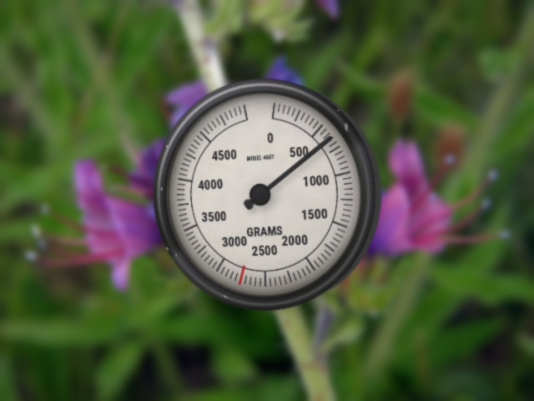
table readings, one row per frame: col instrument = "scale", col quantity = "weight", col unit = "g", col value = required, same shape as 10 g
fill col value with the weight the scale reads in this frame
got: 650 g
